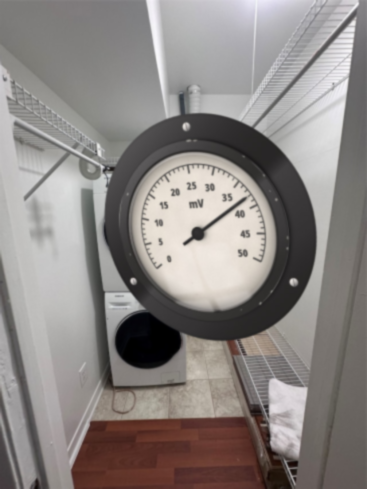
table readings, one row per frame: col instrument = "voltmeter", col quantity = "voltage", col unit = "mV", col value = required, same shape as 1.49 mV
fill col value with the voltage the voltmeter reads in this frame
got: 38 mV
